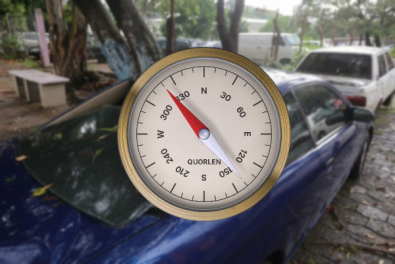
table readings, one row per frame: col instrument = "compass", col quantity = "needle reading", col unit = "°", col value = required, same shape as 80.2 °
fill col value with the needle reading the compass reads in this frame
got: 320 °
